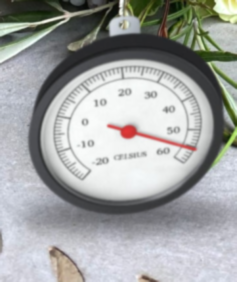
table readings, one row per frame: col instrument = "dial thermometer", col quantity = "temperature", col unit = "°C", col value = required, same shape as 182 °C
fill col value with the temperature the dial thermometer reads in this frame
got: 55 °C
